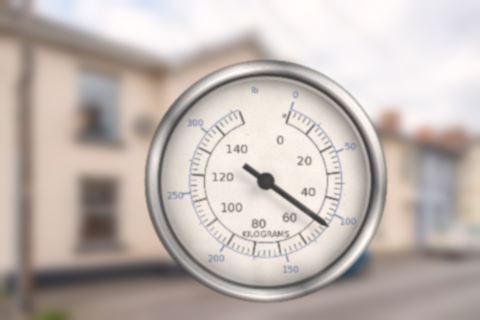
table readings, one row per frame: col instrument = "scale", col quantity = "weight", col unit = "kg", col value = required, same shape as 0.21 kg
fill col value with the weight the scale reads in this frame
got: 50 kg
